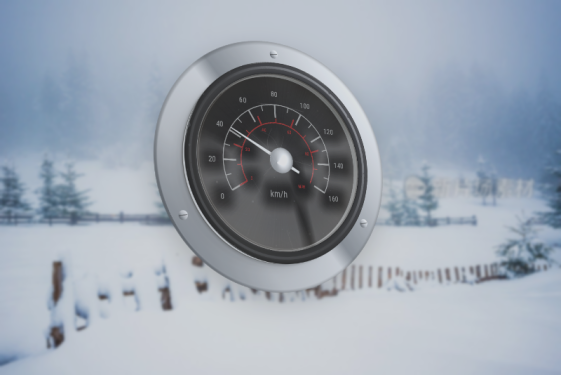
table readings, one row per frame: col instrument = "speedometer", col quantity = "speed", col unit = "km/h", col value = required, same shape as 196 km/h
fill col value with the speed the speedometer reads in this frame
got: 40 km/h
